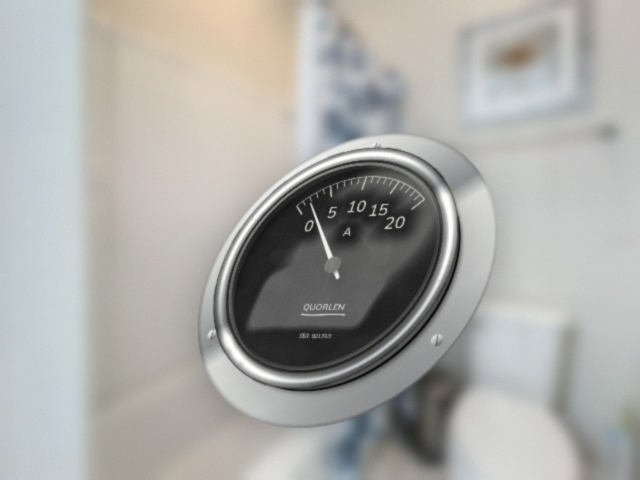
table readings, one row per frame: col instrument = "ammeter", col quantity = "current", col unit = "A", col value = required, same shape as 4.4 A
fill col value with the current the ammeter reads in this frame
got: 2 A
